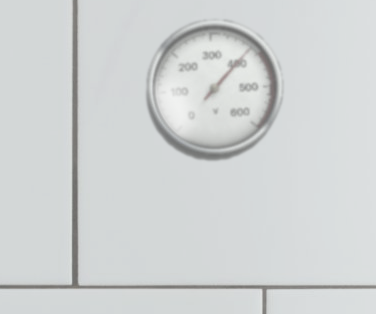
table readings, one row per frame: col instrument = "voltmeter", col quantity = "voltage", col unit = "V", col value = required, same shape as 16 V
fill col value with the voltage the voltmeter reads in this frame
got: 400 V
